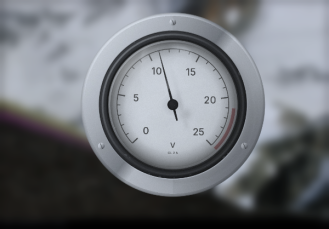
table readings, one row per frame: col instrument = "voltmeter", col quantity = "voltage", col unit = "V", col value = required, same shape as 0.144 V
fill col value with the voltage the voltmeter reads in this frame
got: 11 V
